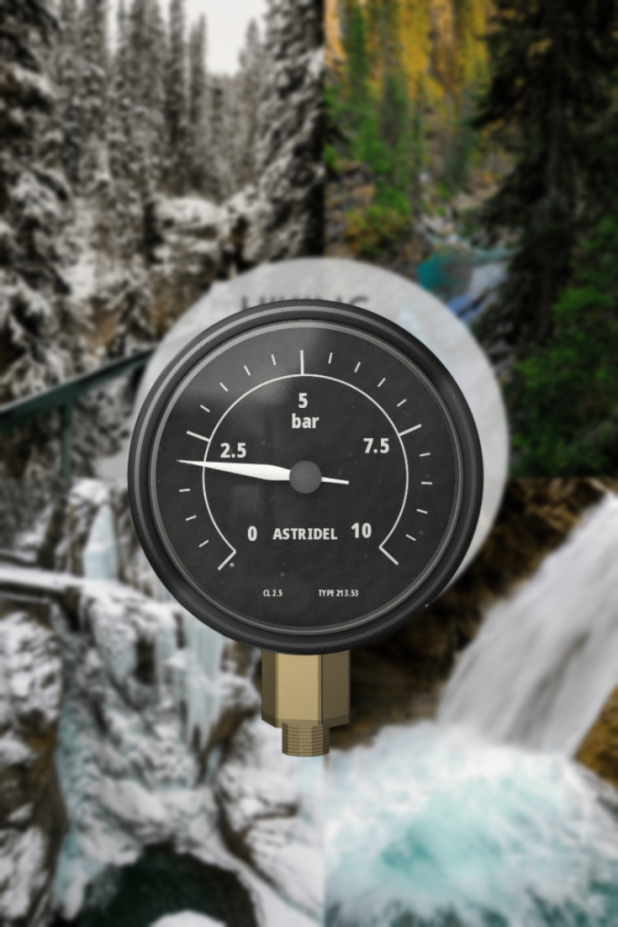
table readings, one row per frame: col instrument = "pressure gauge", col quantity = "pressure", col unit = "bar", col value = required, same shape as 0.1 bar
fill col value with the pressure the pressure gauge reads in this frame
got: 2 bar
